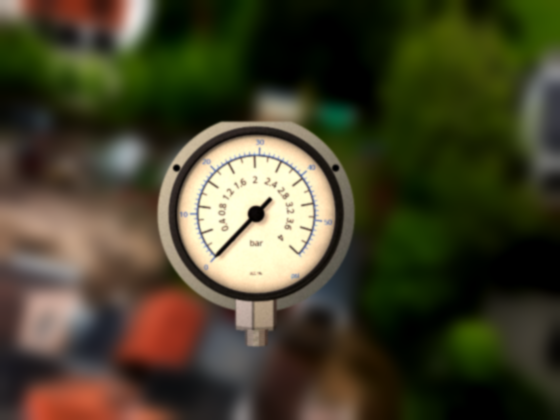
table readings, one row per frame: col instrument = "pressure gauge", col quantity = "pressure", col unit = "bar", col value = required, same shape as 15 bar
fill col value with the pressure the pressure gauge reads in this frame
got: 0 bar
